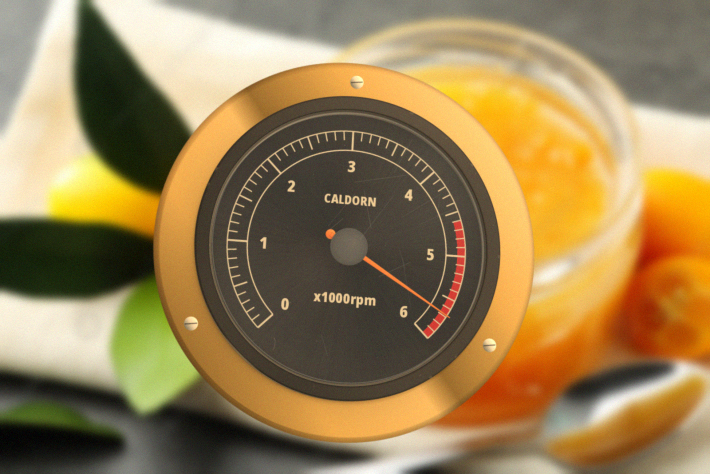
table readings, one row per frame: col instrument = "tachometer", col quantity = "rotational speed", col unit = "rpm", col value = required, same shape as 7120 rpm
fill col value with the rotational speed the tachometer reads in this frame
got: 5700 rpm
